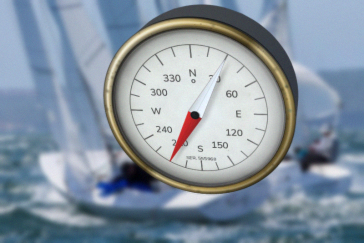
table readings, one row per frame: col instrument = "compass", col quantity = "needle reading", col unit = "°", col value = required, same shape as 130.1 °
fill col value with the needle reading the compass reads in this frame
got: 210 °
